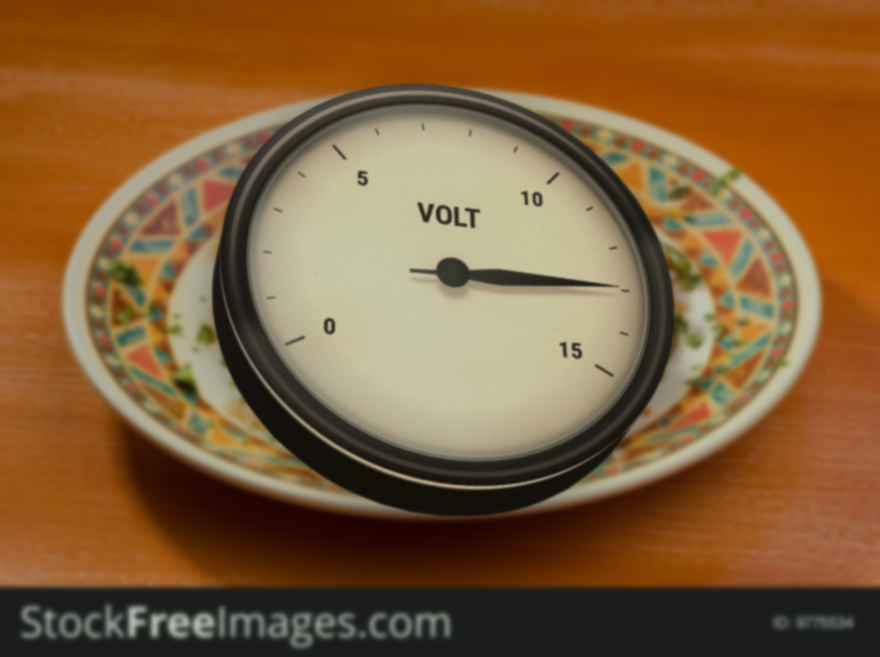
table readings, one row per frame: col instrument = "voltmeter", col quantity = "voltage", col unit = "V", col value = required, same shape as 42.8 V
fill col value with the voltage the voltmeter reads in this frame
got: 13 V
